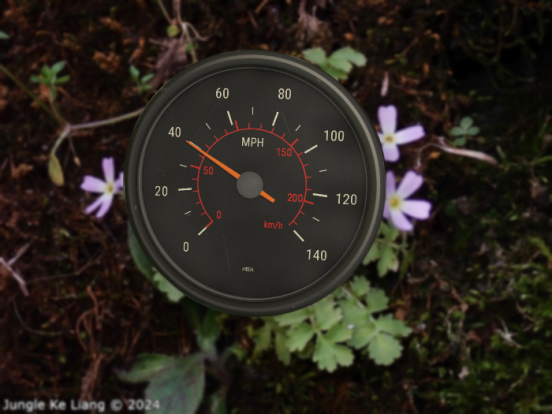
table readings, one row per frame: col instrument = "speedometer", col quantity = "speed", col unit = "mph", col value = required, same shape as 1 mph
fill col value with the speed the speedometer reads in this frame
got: 40 mph
